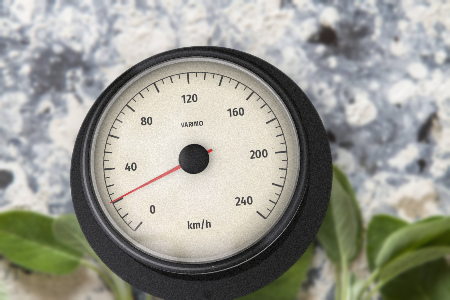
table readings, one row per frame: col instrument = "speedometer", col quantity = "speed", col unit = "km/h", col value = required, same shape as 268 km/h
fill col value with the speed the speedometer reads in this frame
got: 20 km/h
